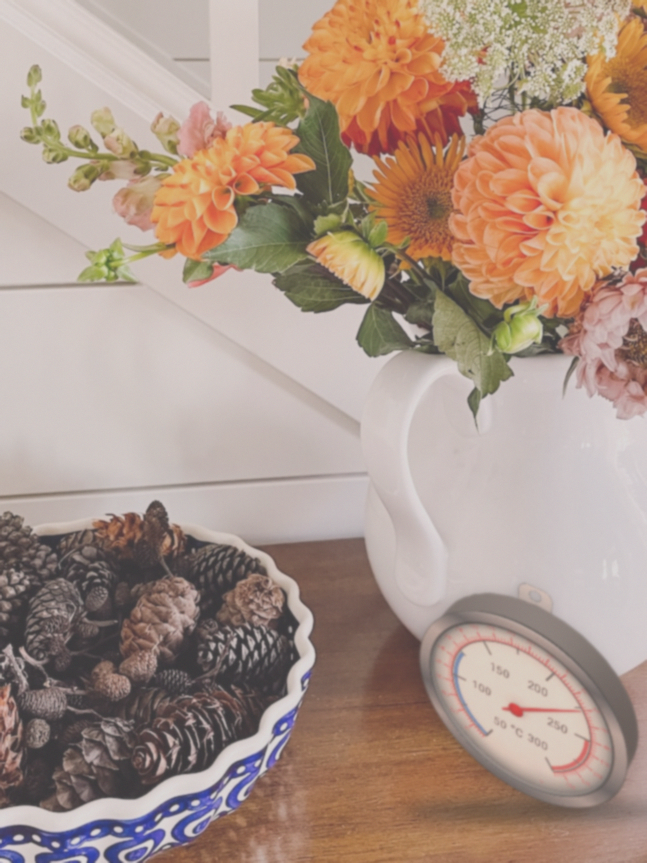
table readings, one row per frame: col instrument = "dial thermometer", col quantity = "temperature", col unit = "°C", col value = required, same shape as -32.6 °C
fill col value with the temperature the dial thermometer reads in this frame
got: 225 °C
